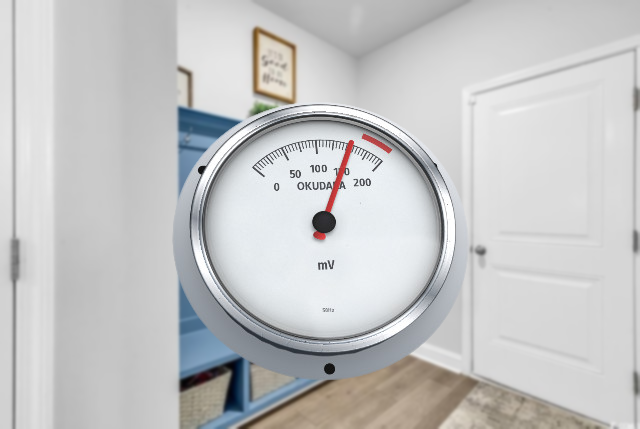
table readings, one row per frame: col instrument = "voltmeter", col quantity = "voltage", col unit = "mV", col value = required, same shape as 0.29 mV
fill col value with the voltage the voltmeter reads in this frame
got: 150 mV
